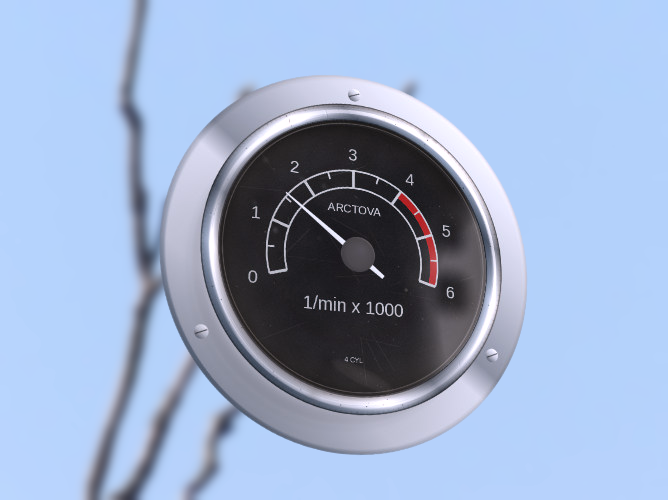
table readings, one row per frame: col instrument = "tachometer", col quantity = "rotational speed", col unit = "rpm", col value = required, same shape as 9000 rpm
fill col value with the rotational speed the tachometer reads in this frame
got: 1500 rpm
